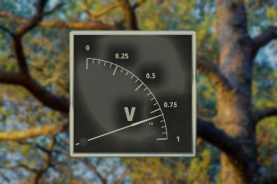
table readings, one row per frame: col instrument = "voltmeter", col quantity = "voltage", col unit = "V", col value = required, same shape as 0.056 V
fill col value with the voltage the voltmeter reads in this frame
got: 0.8 V
